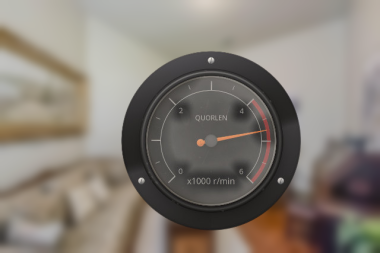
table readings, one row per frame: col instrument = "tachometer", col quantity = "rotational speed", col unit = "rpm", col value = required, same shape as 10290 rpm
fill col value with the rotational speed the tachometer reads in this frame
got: 4750 rpm
